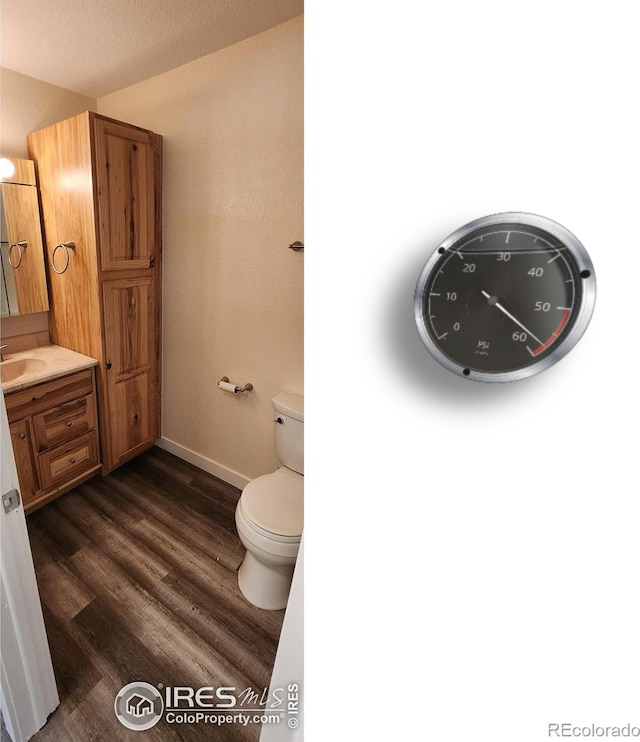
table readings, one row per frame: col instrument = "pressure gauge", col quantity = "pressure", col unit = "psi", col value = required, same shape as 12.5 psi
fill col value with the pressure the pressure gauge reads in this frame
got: 57.5 psi
